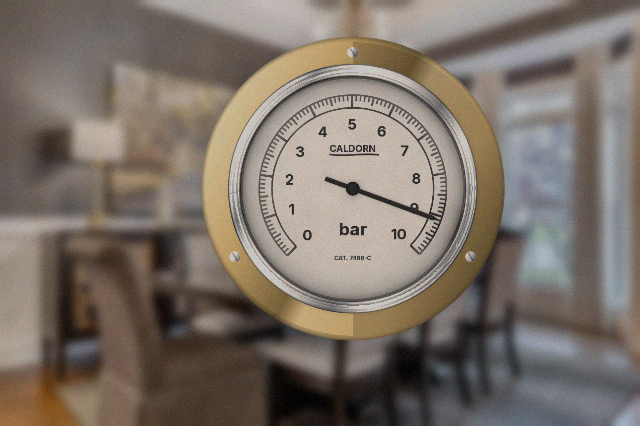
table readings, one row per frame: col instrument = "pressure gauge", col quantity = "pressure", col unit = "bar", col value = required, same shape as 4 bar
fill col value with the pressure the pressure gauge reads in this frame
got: 9.1 bar
